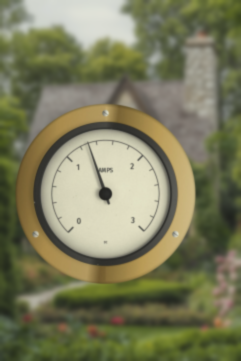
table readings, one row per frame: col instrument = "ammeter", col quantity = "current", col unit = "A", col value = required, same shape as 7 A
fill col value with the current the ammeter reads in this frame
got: 1.3 A
